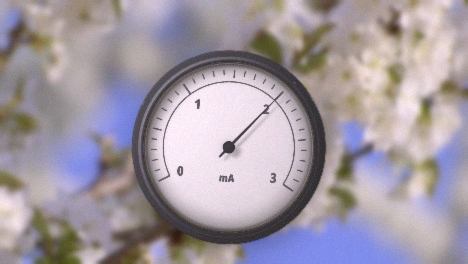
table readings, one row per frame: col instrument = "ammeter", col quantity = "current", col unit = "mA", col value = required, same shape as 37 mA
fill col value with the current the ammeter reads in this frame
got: 2 mA
